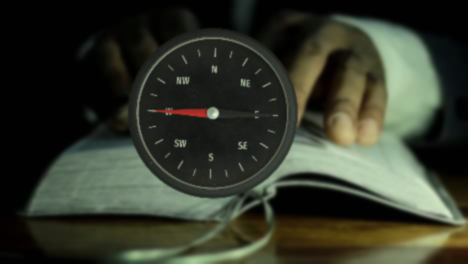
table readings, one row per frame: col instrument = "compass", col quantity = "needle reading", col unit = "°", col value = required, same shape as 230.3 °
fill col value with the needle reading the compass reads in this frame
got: 270 °
